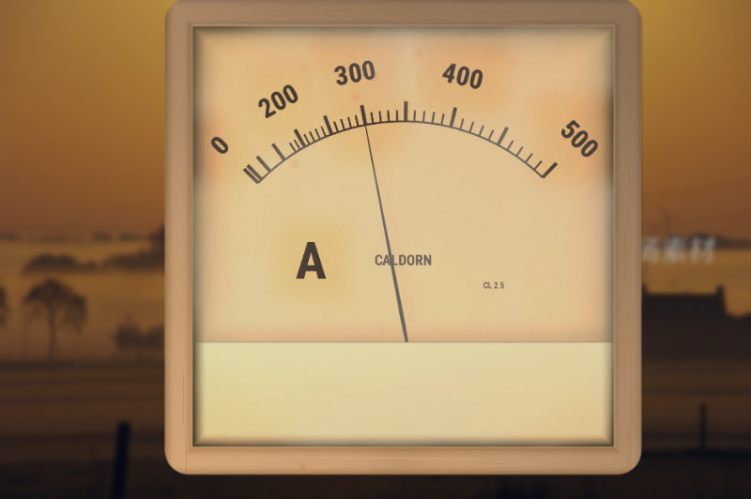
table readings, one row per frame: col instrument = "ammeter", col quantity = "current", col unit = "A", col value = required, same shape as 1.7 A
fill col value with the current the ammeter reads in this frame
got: 300 A
